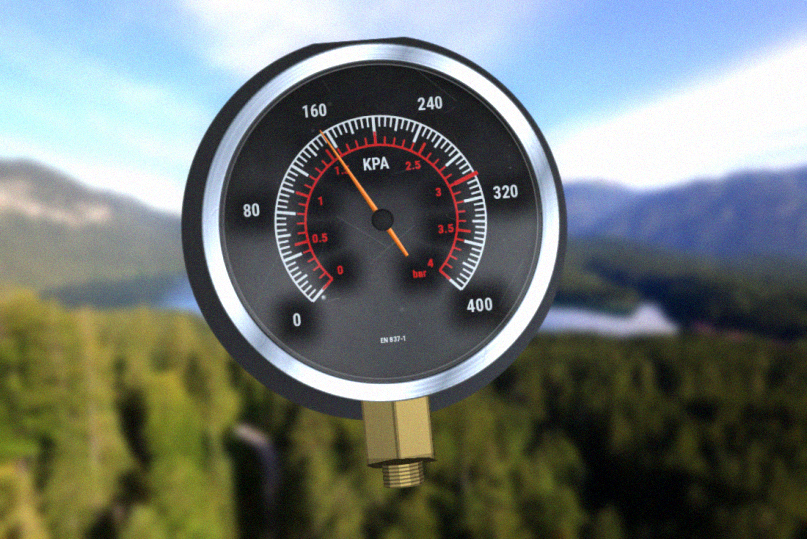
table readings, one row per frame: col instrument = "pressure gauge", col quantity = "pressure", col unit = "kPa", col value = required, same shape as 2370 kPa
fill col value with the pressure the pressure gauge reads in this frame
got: 155 kPa
